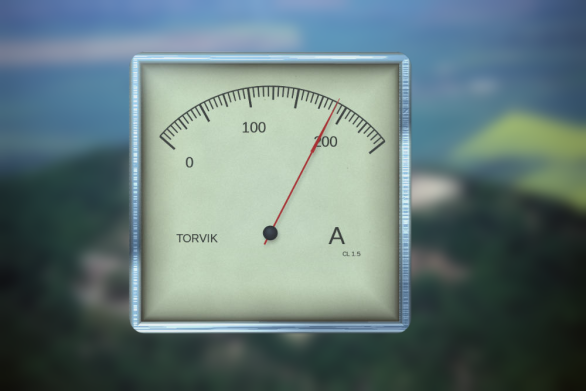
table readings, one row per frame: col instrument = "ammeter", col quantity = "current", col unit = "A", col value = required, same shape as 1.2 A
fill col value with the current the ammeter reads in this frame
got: 190 A
